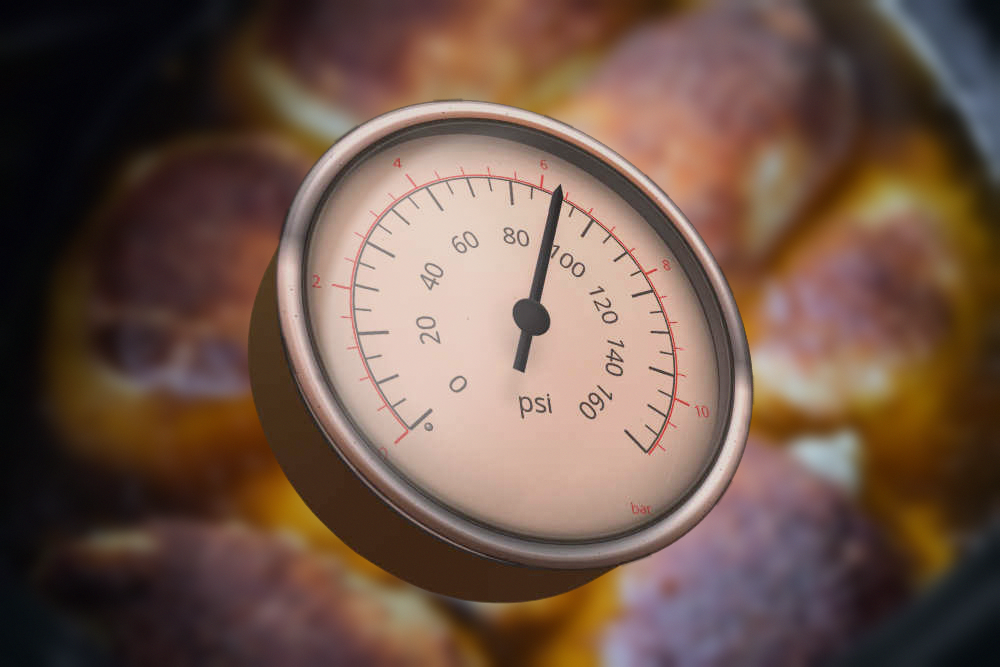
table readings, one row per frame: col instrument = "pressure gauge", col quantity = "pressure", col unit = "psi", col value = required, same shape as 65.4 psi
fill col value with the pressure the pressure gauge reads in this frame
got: 90 psi
